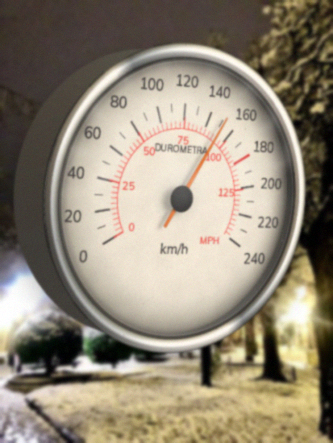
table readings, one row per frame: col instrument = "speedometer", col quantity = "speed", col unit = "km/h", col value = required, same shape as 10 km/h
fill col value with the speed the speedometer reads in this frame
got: 150 km/h
